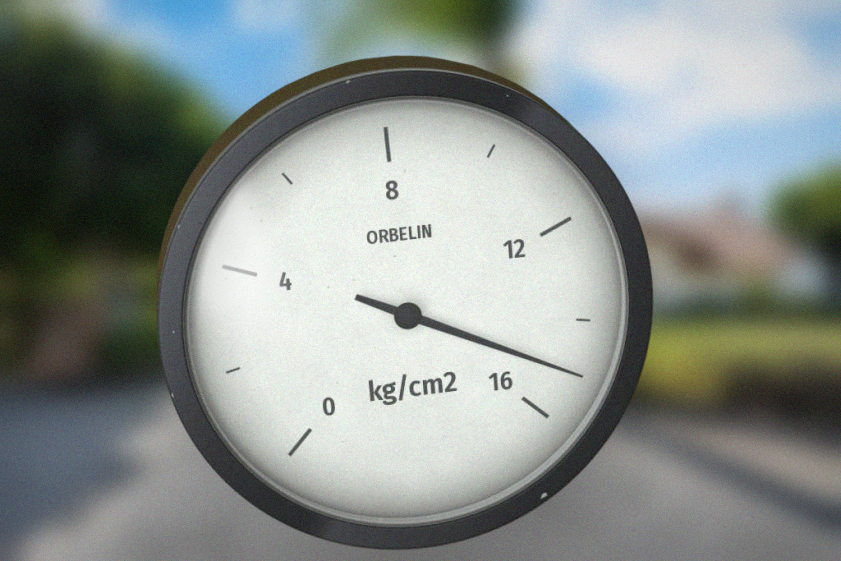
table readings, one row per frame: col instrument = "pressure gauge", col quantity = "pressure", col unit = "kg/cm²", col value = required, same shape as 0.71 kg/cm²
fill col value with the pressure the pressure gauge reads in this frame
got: 15 kg/cm²
